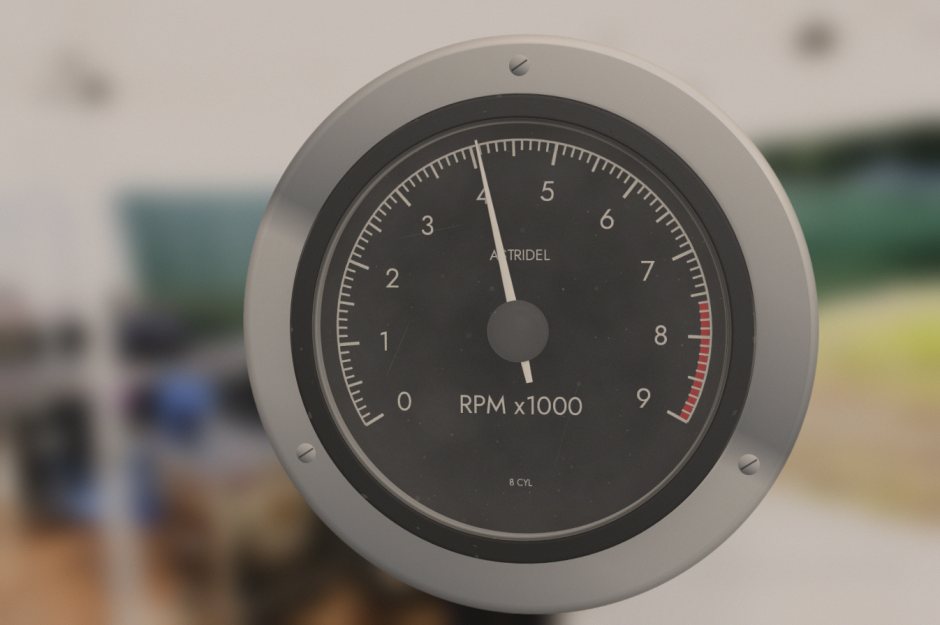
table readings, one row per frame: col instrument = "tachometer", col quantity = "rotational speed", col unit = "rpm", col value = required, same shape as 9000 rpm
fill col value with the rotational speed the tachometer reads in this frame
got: 4100 rpm
